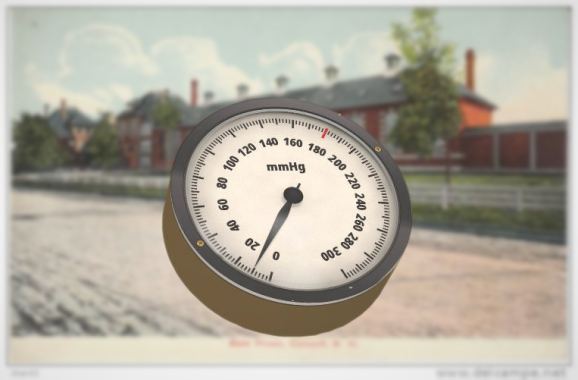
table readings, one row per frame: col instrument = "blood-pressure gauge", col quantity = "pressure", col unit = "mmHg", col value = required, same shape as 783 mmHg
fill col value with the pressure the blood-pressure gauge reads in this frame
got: 10 mmHg
